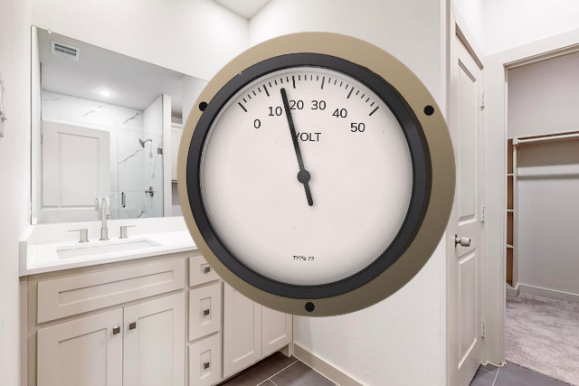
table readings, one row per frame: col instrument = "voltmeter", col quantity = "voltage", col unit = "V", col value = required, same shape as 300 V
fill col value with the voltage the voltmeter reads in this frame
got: 16 V
